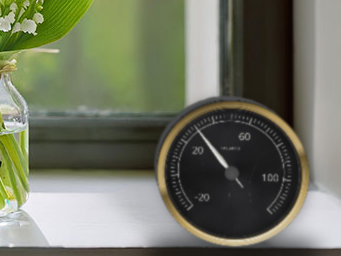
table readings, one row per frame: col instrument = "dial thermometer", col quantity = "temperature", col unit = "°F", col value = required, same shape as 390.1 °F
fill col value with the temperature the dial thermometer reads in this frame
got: 30 °F
